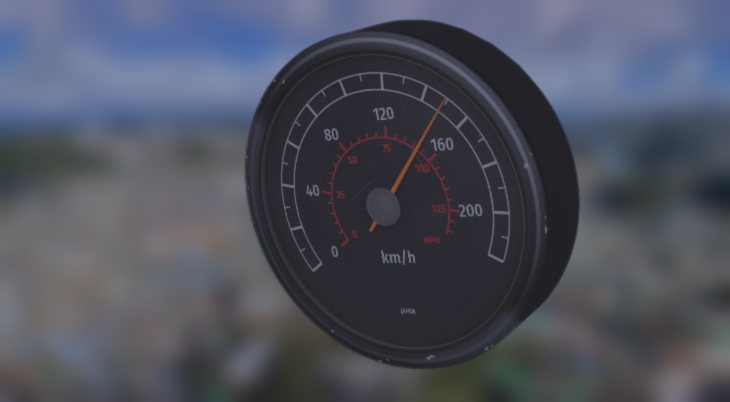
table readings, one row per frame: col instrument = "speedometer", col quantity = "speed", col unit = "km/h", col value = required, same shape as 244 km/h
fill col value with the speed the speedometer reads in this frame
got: 150 km/h
